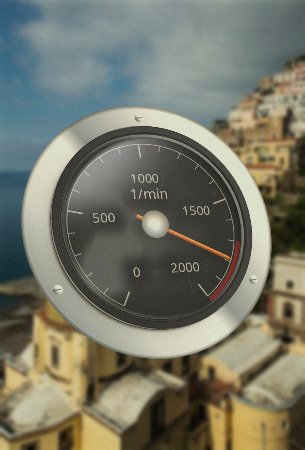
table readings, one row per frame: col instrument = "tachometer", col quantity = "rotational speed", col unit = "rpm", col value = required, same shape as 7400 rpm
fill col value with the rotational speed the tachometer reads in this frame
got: 1800 rpm
